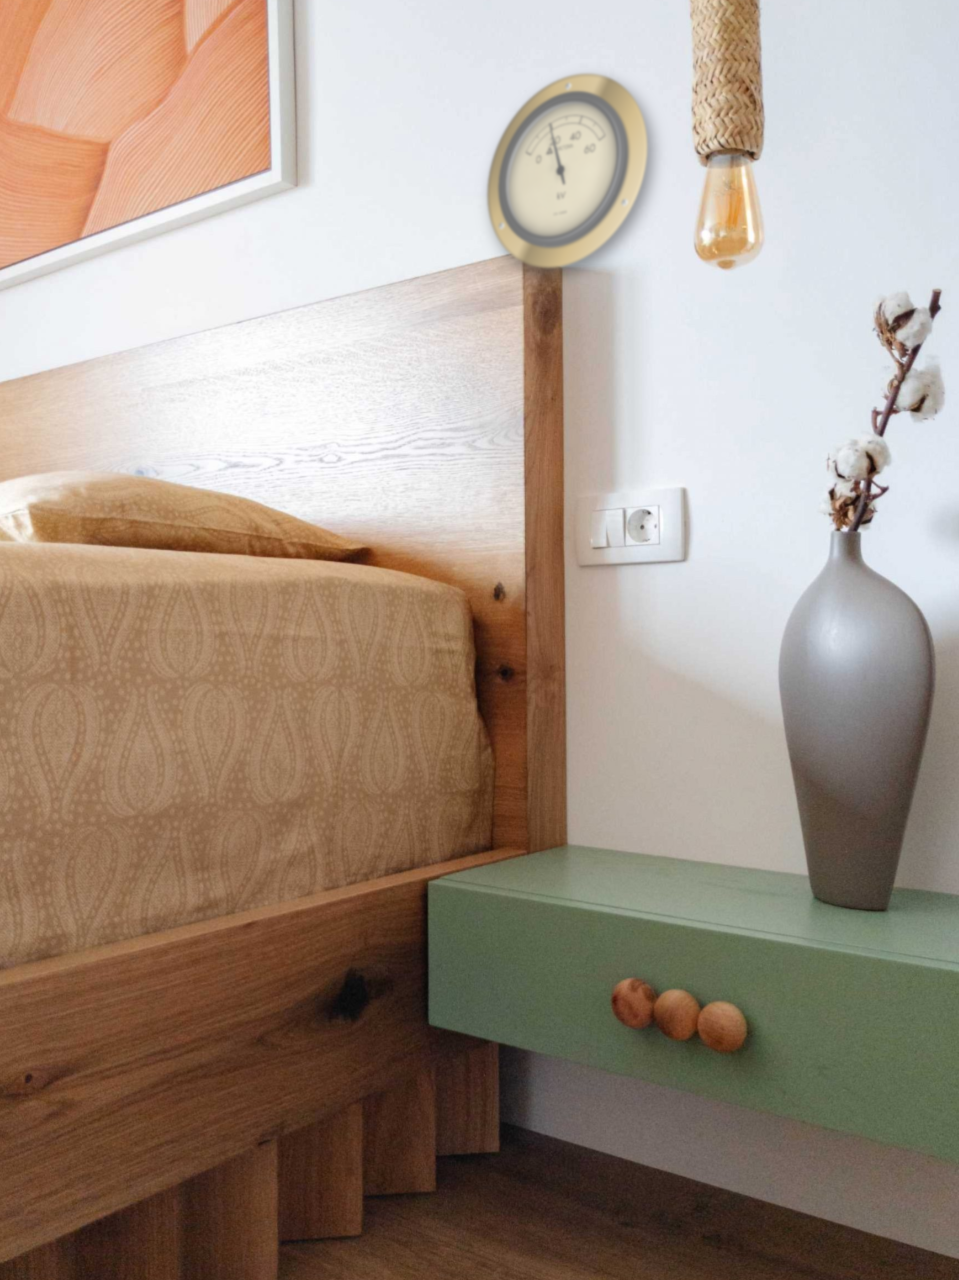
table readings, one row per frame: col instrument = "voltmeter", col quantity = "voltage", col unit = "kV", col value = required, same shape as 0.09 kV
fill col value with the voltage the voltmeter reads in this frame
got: 20 kV
